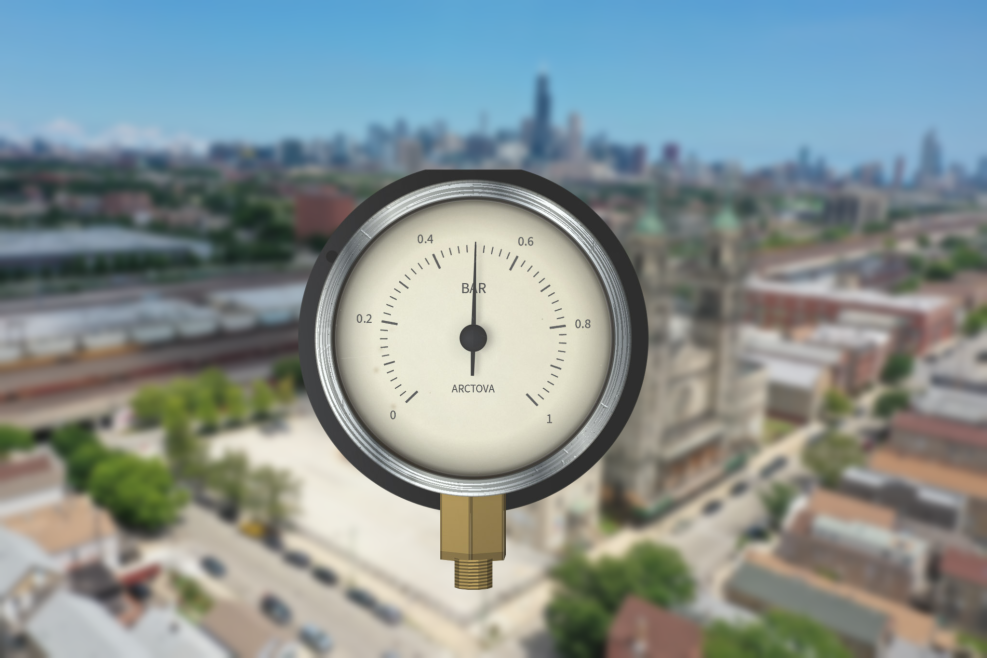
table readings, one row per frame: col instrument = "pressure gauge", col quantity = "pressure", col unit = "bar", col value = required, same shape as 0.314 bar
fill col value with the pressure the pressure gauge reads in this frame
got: 0.5 bar
